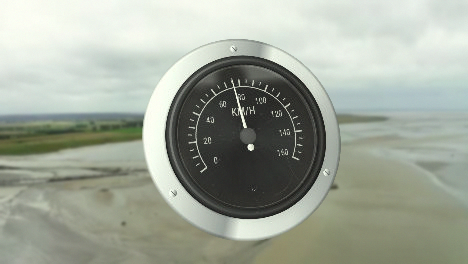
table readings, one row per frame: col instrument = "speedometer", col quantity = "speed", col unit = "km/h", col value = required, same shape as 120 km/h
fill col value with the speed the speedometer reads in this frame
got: 75 km/h
